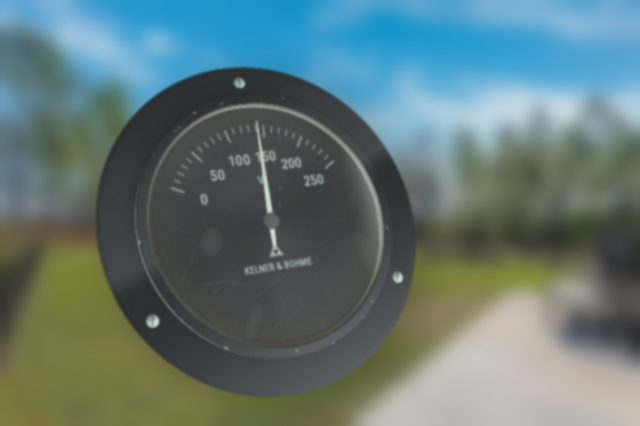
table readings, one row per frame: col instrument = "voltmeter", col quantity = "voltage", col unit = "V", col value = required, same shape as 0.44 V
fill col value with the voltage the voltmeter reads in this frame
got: 140 V
